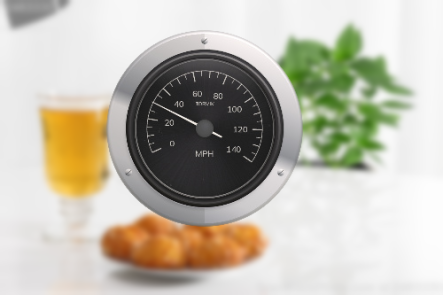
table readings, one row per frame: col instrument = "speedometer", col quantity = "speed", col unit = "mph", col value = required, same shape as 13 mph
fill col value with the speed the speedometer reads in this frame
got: 30 mph
